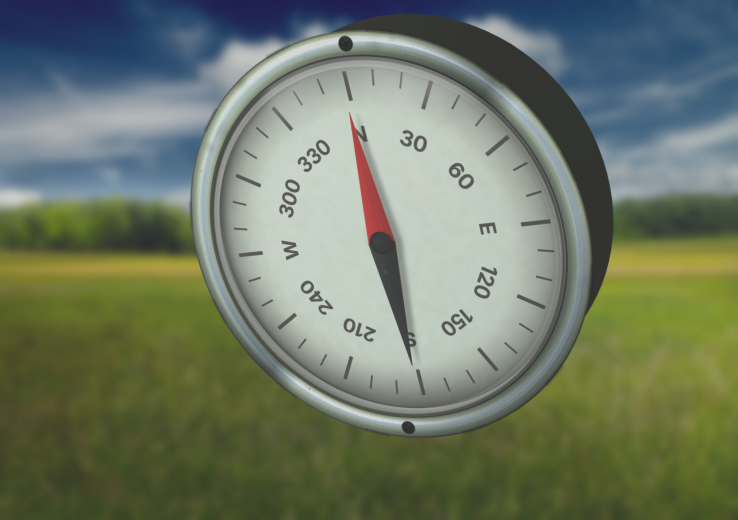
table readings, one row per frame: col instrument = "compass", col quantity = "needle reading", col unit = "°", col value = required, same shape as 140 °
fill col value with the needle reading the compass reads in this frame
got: 0 °
